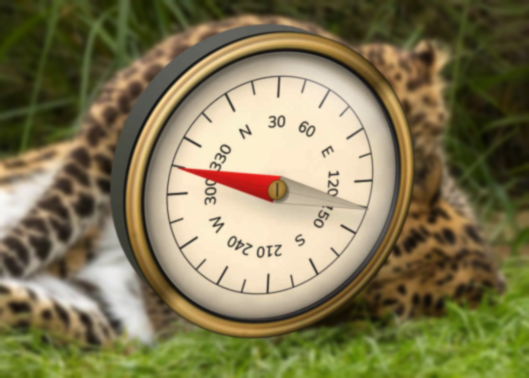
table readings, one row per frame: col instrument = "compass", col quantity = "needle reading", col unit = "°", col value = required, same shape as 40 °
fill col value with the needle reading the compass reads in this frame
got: 315 °
